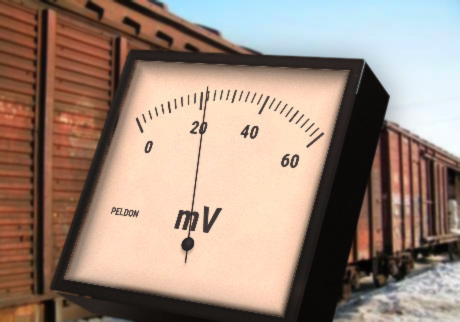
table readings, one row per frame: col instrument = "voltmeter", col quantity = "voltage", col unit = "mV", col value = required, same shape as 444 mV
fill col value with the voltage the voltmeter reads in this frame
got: 22 mV
